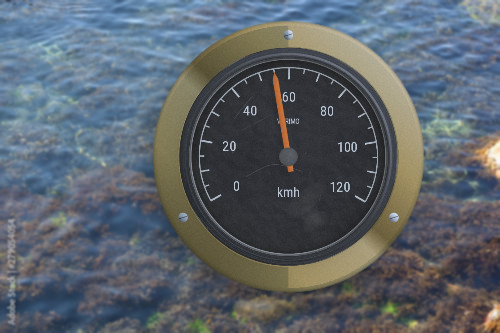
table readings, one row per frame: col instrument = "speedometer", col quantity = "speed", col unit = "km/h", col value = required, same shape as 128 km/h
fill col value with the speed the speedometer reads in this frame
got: 55 km/h
